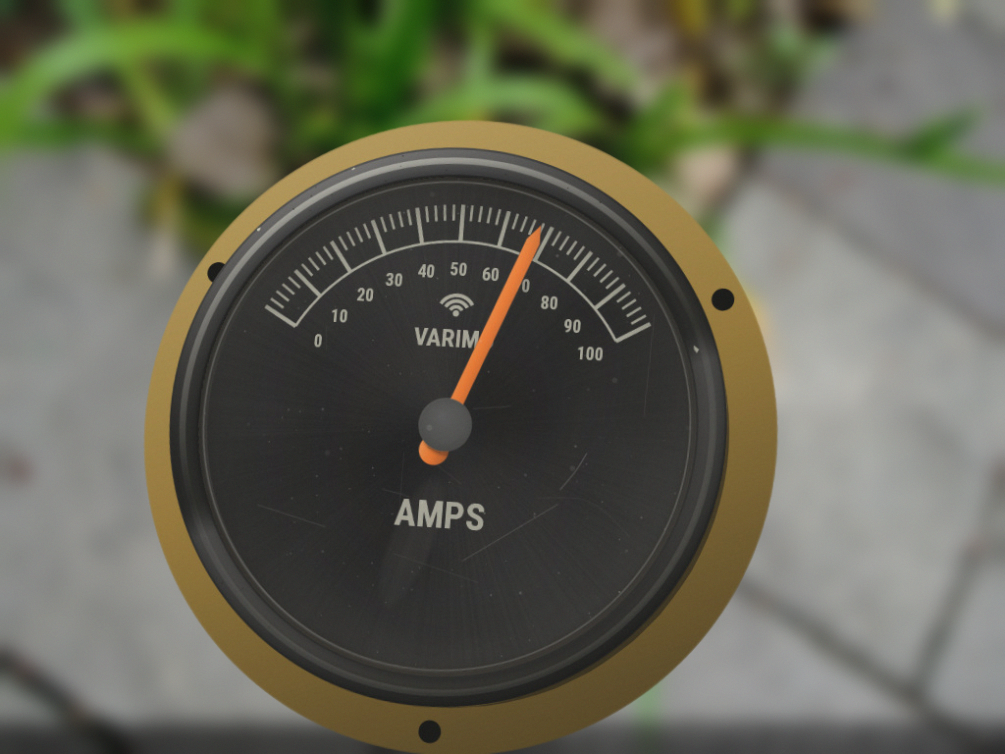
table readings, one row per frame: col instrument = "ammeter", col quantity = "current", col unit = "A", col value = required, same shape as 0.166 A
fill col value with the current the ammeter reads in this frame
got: 68 A
